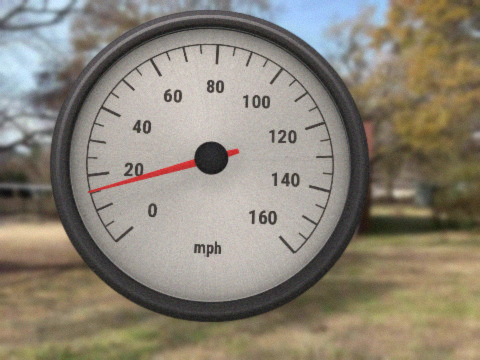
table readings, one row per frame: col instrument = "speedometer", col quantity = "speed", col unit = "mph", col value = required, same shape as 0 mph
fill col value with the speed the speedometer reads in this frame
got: 15 mph
